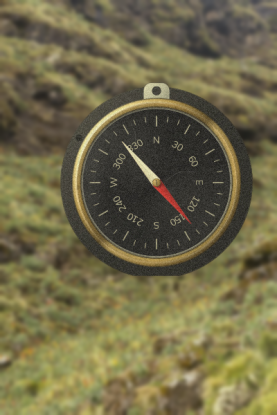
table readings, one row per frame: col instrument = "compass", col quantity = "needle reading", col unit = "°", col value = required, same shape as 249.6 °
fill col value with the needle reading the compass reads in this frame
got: 140 °
